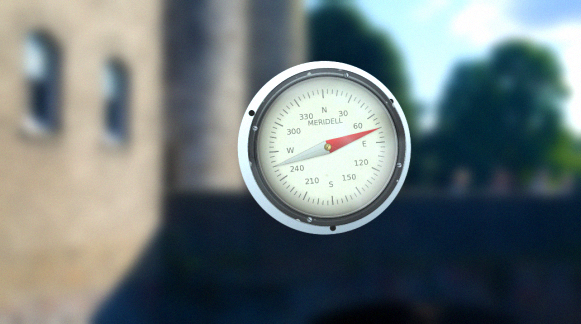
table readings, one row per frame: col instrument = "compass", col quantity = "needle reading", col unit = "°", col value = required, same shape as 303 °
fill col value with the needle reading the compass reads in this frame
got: 75 °
